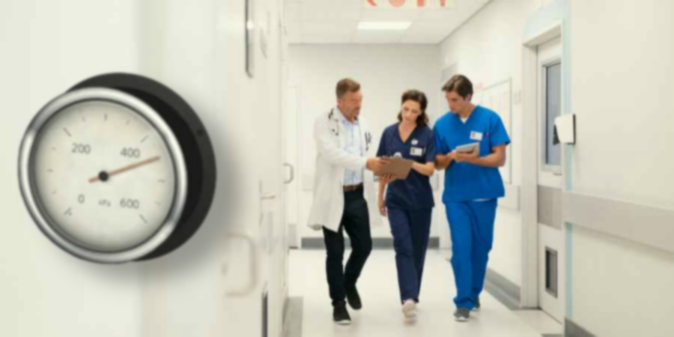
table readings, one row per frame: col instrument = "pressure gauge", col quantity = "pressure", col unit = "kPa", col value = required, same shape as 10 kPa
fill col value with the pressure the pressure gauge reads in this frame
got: 450 kPa
